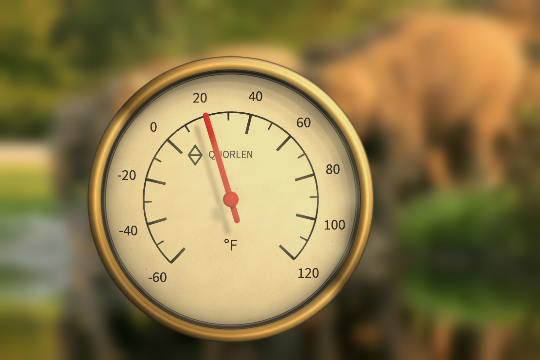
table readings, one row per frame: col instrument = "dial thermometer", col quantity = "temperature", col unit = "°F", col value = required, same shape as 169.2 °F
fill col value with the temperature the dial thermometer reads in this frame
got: 20 °F
